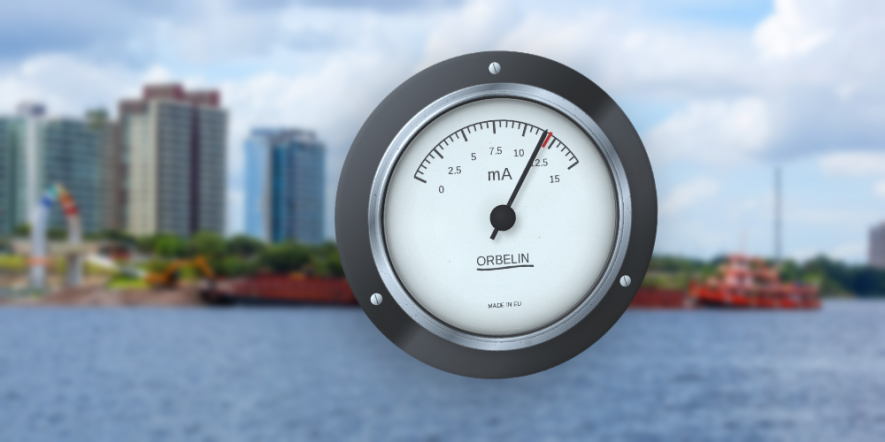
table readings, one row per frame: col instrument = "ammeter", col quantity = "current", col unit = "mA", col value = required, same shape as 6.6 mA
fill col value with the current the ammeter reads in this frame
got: 11.5 mA
